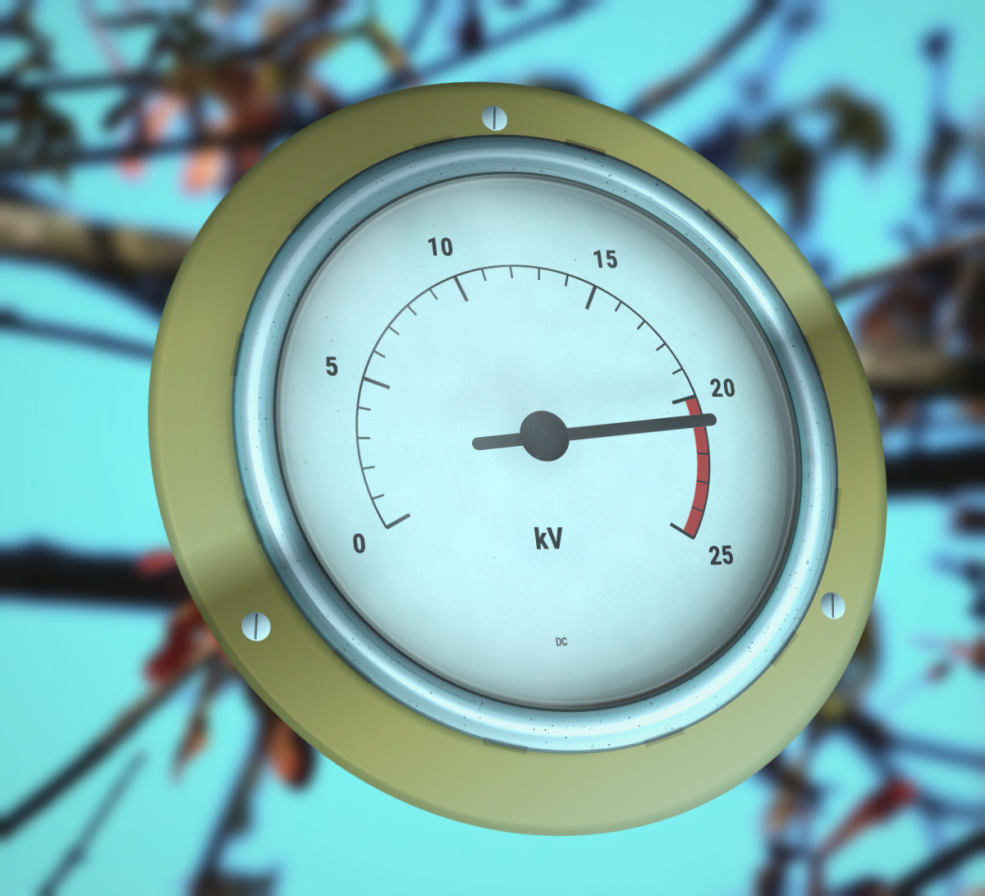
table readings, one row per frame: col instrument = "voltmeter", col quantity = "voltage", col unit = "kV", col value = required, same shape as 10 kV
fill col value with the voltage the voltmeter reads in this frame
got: 21 kV
